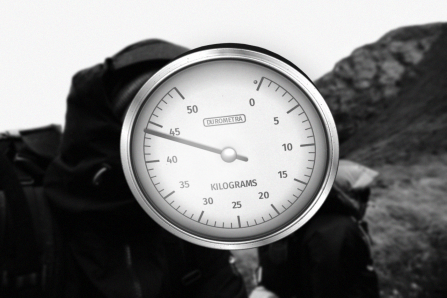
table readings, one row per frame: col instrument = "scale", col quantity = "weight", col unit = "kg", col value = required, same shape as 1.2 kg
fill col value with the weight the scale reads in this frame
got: 44 kg
